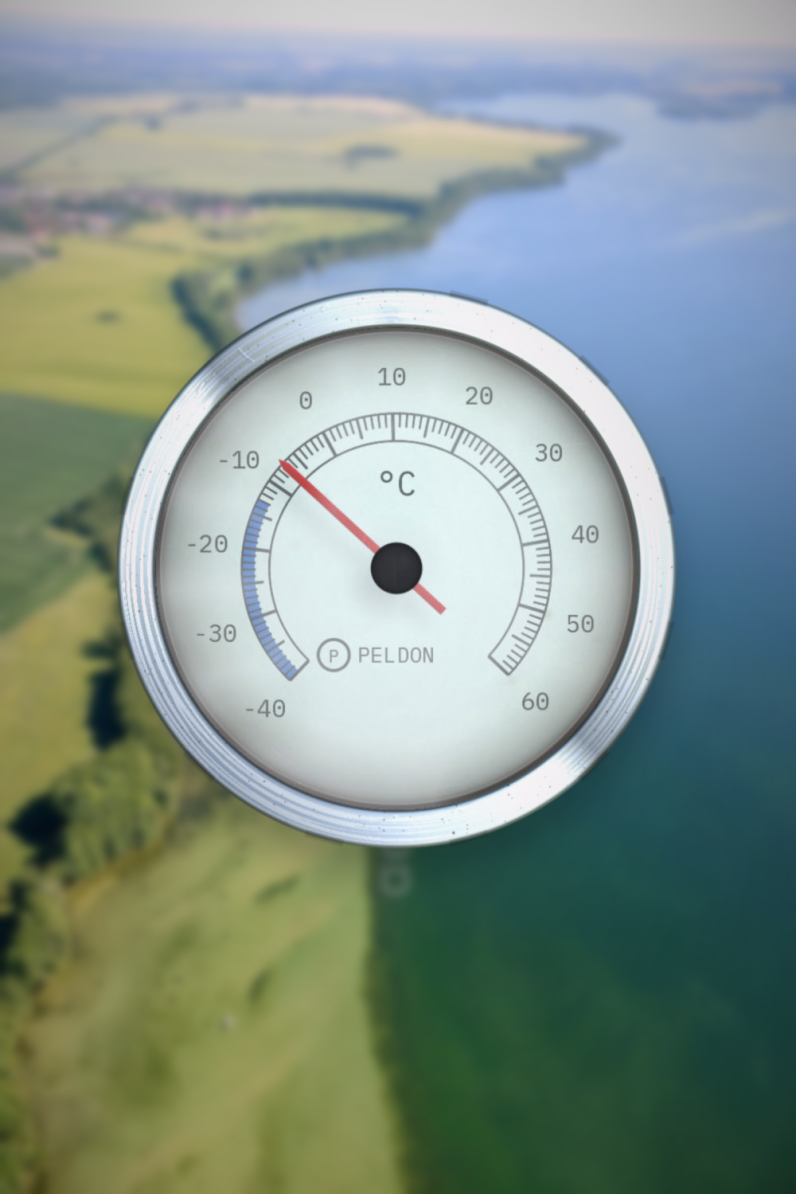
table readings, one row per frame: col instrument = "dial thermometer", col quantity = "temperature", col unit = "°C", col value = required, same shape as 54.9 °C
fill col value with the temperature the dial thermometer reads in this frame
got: -7 °C
